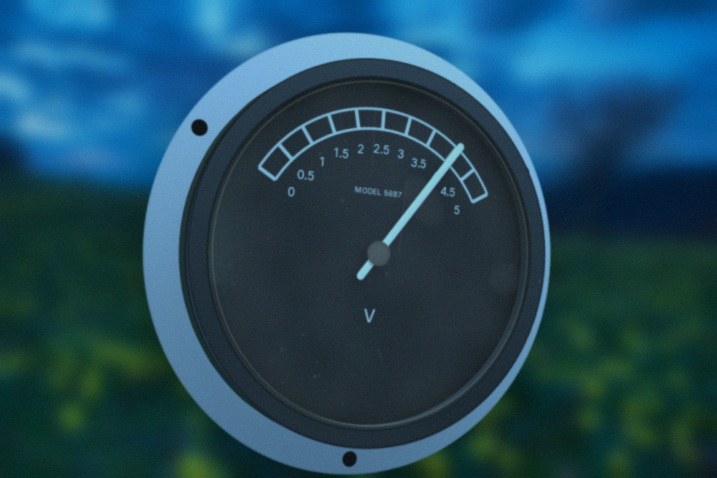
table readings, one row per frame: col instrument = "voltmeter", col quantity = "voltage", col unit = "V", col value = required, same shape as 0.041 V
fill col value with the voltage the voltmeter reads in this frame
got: 4 V
